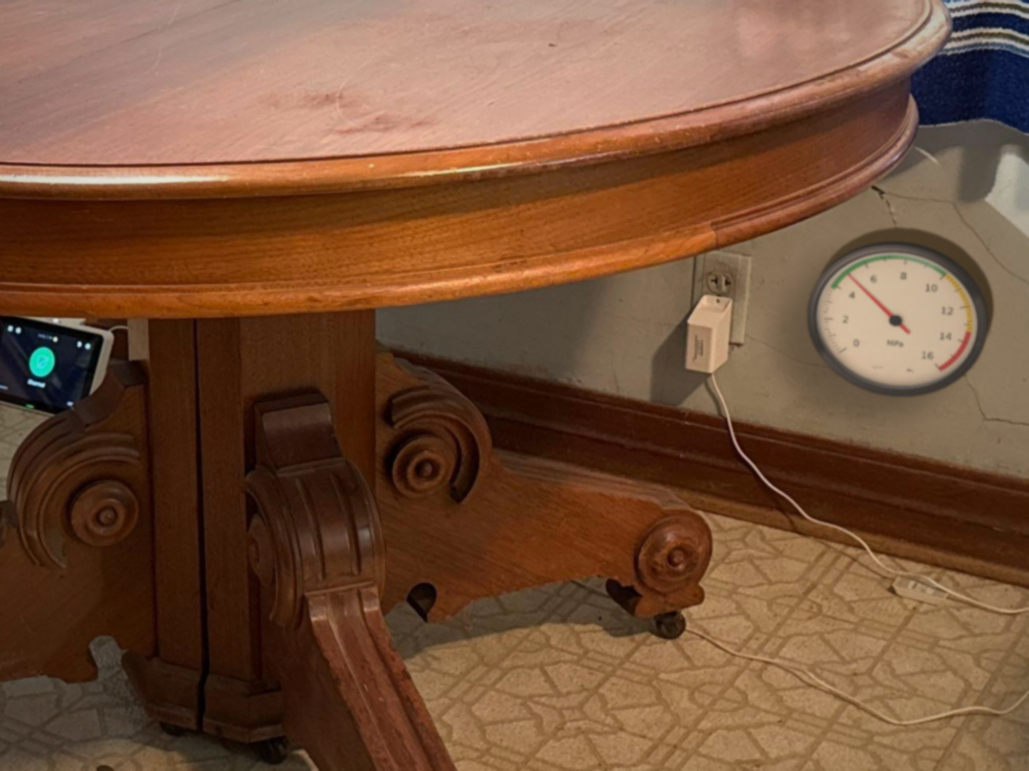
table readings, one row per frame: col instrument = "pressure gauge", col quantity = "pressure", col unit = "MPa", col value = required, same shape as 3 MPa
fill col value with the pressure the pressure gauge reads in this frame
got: 5 MPa
